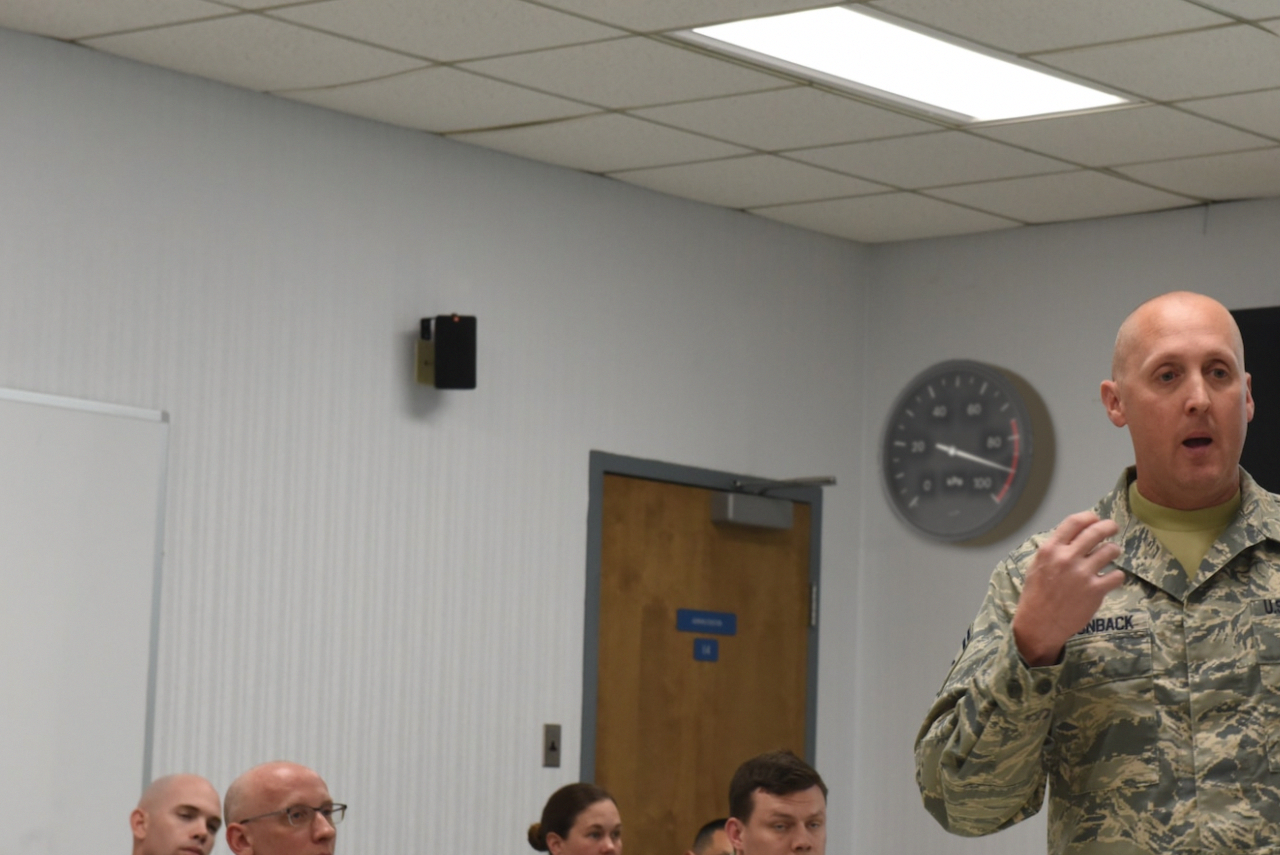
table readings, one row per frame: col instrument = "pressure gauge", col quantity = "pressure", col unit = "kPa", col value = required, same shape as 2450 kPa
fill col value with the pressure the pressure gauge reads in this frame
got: 90 kPa
